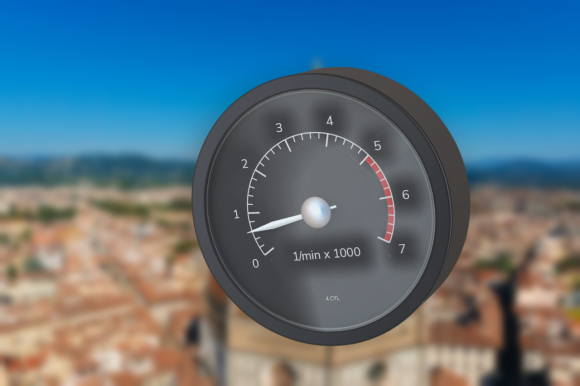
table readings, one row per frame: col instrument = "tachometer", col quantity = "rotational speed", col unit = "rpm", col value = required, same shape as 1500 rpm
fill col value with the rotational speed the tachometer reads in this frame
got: 600 rpm
